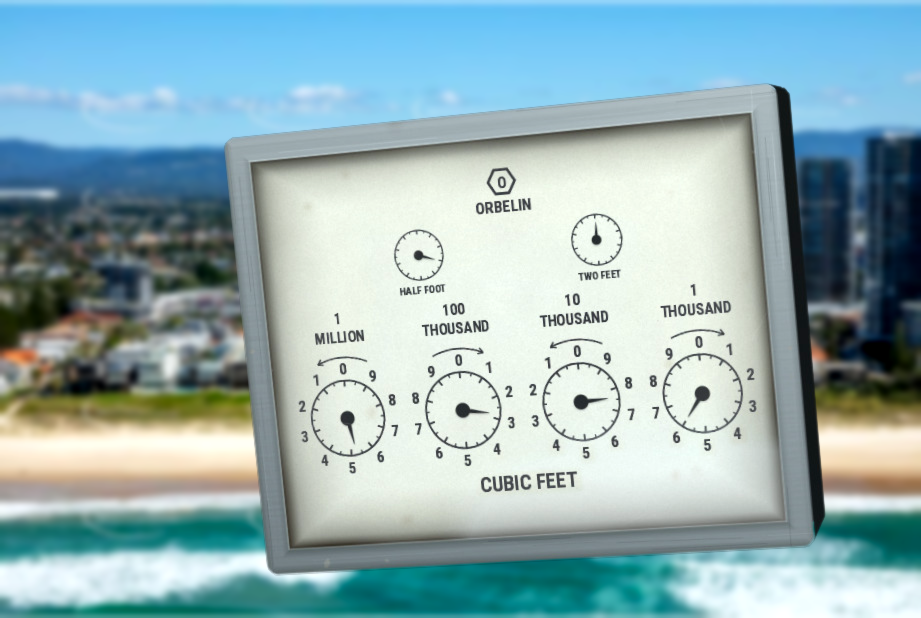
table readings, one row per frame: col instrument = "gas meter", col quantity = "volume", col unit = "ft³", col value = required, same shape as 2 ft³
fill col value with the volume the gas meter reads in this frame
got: 527600 ft³
